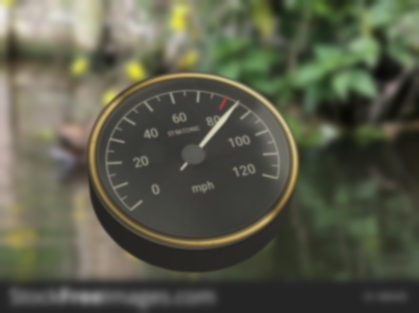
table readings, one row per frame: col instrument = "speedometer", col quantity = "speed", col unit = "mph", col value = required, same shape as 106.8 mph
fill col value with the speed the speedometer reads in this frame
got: 85 mph
